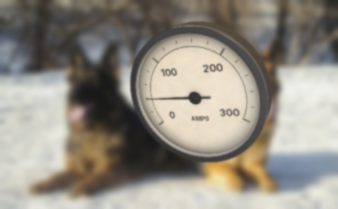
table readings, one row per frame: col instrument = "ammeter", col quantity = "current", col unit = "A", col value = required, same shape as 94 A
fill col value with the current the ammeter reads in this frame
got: 40 A
